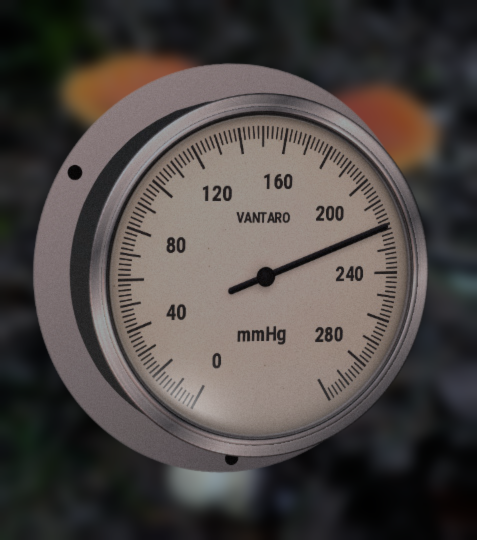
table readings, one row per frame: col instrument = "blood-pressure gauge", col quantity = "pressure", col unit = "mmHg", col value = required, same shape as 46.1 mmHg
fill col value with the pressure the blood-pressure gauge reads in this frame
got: 220 mmHg
